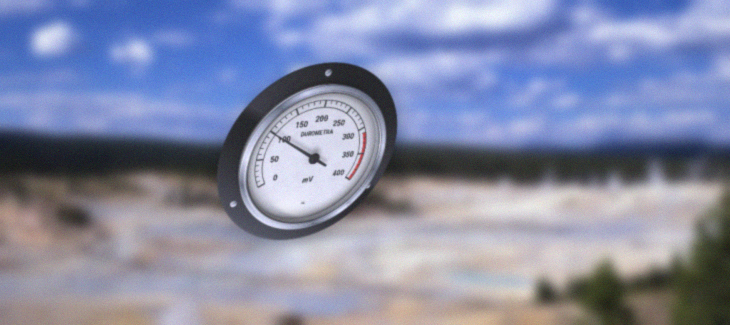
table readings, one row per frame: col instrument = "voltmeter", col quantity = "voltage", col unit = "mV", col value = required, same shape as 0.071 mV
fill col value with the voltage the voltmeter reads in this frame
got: 100 mV
